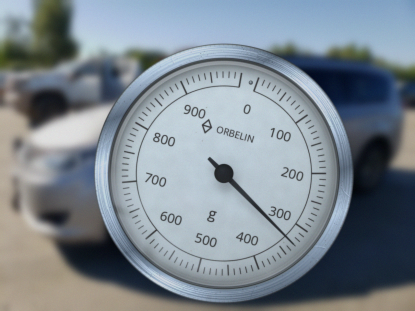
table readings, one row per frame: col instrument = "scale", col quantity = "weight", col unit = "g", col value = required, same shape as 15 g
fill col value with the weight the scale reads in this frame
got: 330 g
